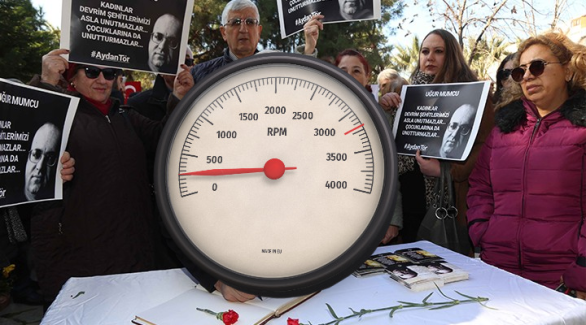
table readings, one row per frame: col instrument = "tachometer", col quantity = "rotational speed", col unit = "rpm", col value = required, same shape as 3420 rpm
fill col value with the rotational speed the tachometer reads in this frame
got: 250 rpm
